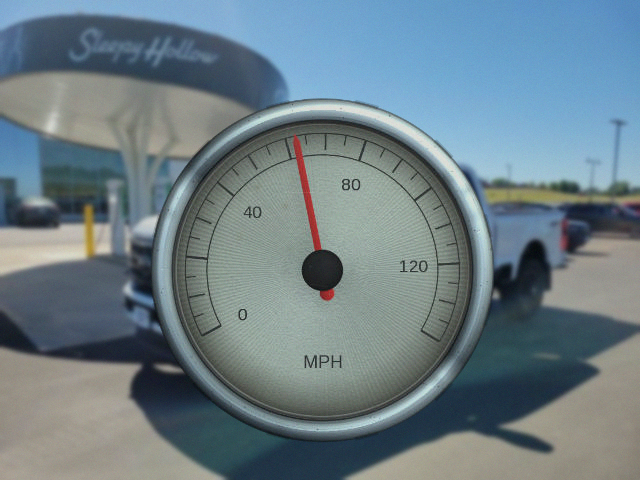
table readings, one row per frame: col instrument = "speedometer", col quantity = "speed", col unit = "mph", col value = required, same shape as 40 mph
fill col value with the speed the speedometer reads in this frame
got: 62.5 mph
